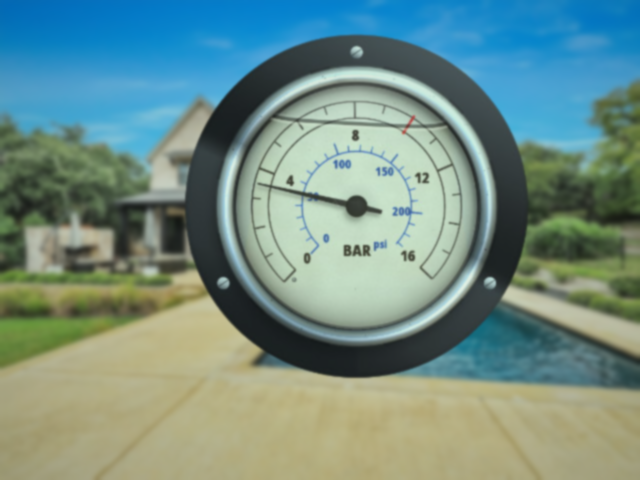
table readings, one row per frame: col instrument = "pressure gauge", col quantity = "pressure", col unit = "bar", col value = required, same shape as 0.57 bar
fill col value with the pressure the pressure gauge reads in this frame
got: 3.5 bar
